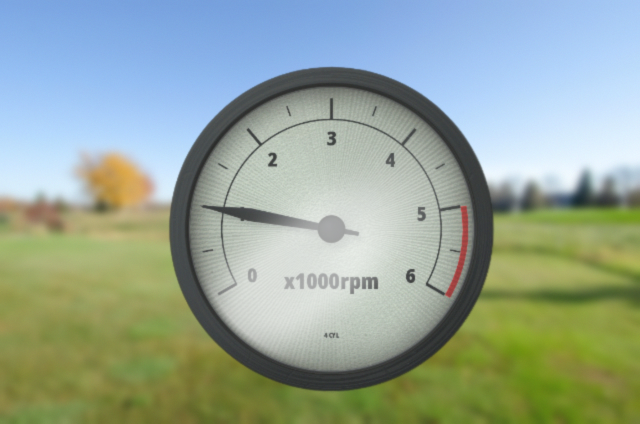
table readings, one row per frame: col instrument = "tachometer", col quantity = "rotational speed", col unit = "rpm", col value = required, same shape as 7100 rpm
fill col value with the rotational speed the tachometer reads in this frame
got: 1000 rpm
